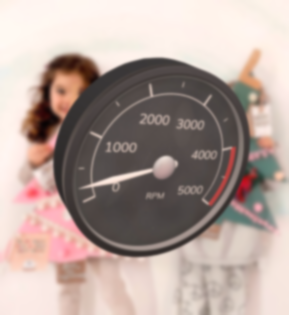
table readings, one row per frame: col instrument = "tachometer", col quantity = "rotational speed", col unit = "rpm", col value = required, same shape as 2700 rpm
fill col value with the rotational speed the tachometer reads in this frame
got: 250 rpm
